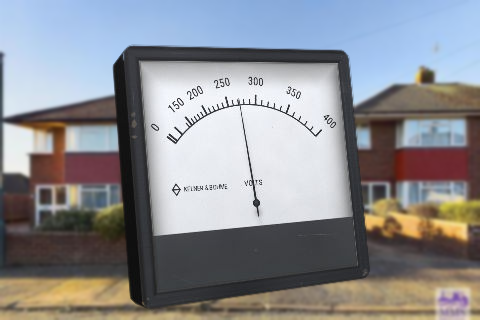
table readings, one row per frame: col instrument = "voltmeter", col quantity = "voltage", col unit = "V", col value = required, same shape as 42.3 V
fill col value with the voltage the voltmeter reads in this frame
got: 270 V
